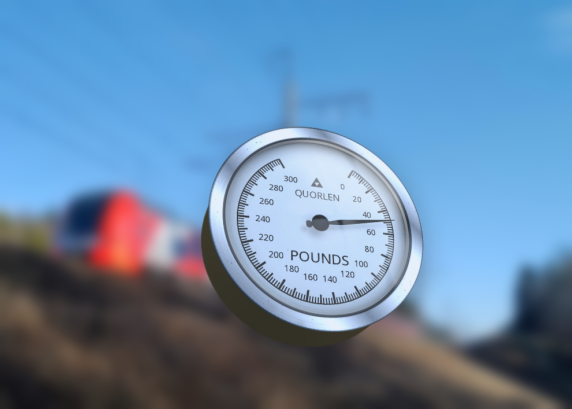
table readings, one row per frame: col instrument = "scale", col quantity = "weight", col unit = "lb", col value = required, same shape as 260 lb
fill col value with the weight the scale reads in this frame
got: 50 lb
